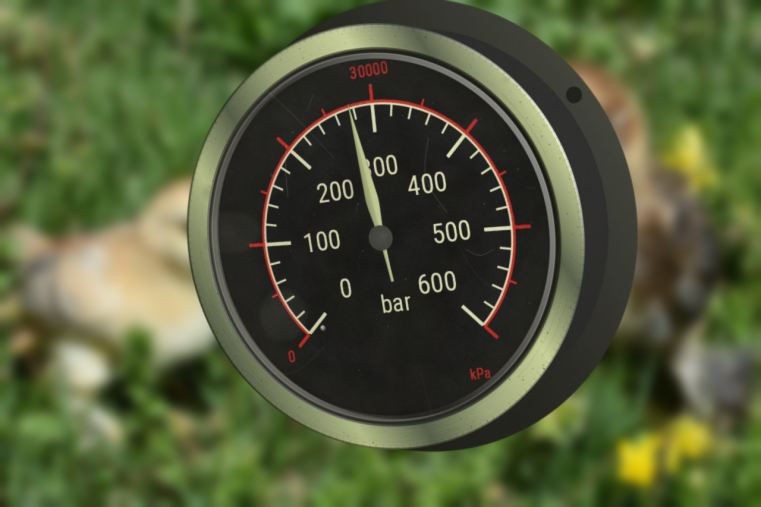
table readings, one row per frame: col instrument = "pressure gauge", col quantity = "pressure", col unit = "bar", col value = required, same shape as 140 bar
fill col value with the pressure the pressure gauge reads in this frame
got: 280 bar
